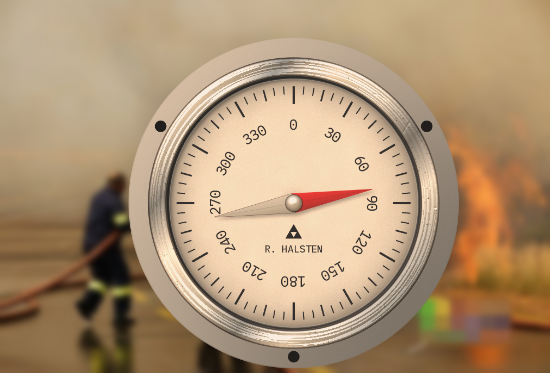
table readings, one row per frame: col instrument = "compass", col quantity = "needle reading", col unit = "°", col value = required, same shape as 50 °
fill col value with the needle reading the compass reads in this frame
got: 80 °
